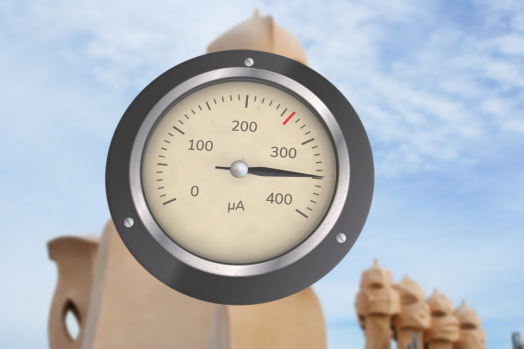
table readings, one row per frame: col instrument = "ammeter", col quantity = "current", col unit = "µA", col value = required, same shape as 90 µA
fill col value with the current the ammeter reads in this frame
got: 350 µA
